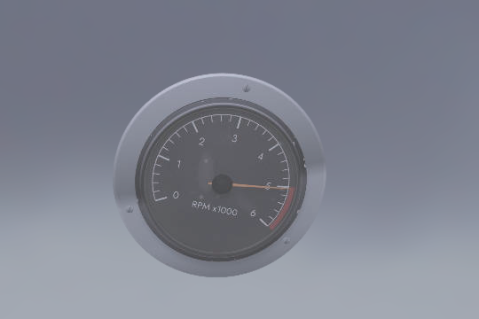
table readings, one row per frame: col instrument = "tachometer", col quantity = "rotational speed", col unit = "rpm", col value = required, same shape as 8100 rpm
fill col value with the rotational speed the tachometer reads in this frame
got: 5000 rpm
